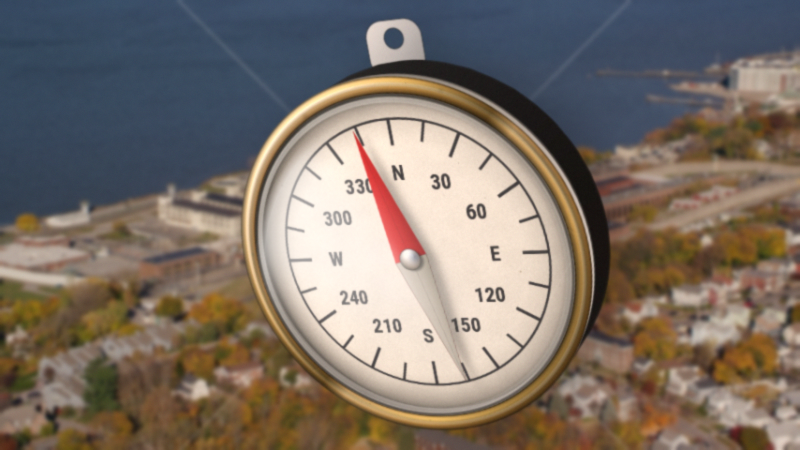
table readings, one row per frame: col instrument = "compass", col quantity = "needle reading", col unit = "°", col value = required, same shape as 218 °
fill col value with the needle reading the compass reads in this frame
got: 345 °
